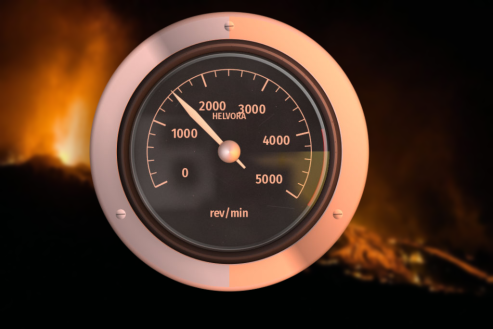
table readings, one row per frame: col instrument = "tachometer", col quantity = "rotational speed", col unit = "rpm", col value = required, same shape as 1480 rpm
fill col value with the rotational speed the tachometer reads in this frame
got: 1500 rpm
